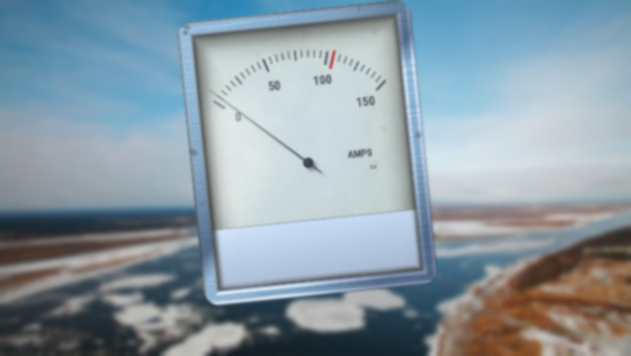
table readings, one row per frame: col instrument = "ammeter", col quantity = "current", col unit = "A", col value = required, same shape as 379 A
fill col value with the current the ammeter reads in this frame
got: 5 A
